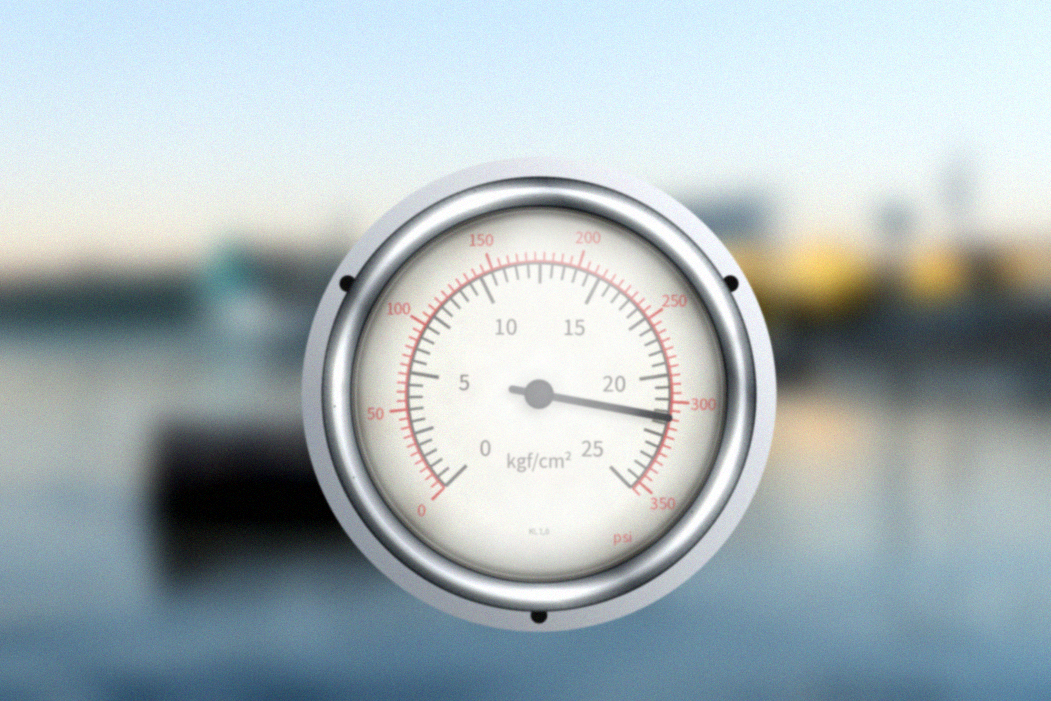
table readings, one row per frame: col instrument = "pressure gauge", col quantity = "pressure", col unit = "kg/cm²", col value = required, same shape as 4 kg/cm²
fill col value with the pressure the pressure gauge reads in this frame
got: 21.75 kg/cm²
